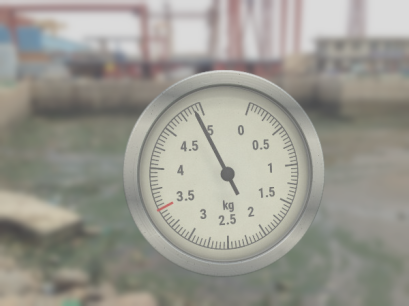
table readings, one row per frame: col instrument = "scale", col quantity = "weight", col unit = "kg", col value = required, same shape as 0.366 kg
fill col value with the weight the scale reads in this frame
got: 4.9 kg
